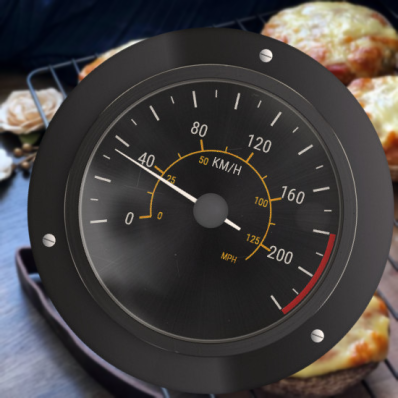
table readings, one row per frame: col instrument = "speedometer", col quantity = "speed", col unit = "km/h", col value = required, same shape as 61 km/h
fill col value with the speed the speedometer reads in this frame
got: 35 km/h
